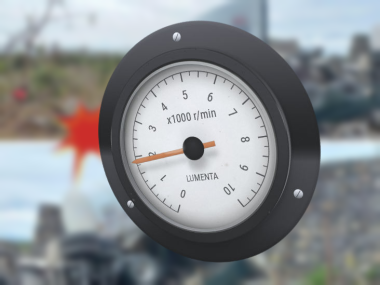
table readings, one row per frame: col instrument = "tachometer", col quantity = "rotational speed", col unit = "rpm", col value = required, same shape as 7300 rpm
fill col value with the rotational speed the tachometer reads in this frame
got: 1875 rpm
